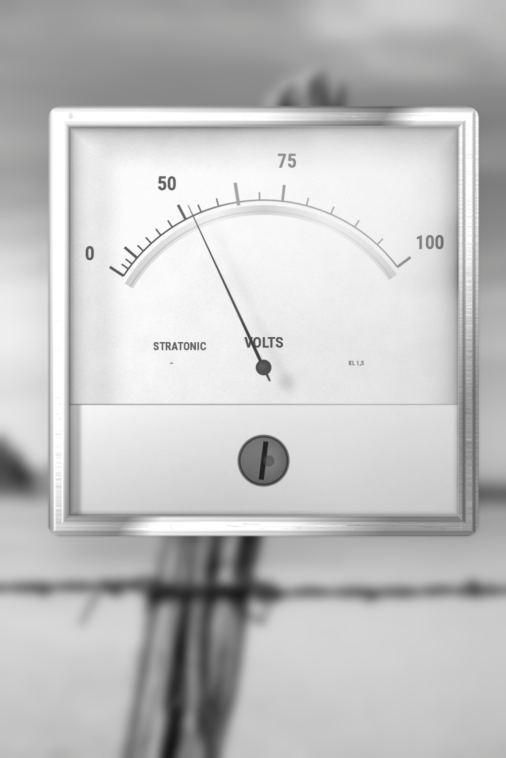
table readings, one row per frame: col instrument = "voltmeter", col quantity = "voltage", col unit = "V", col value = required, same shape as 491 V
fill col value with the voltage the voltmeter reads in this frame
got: 52.5 V
